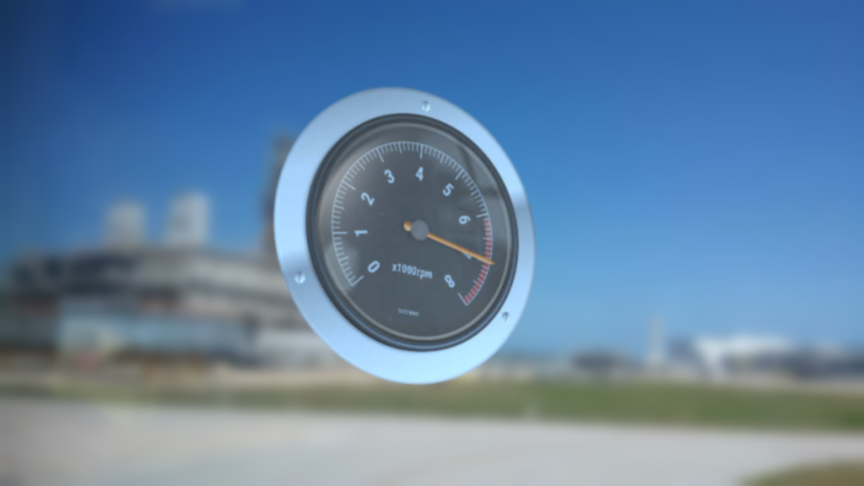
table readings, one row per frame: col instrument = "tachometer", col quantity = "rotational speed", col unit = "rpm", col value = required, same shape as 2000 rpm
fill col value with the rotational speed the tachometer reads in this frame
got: 7000 rpm
